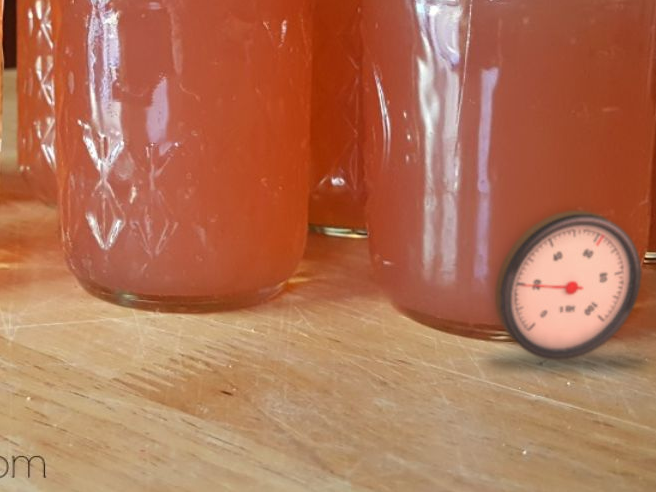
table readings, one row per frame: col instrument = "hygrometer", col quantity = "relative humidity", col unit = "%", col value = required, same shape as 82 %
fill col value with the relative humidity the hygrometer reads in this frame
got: 20 %
